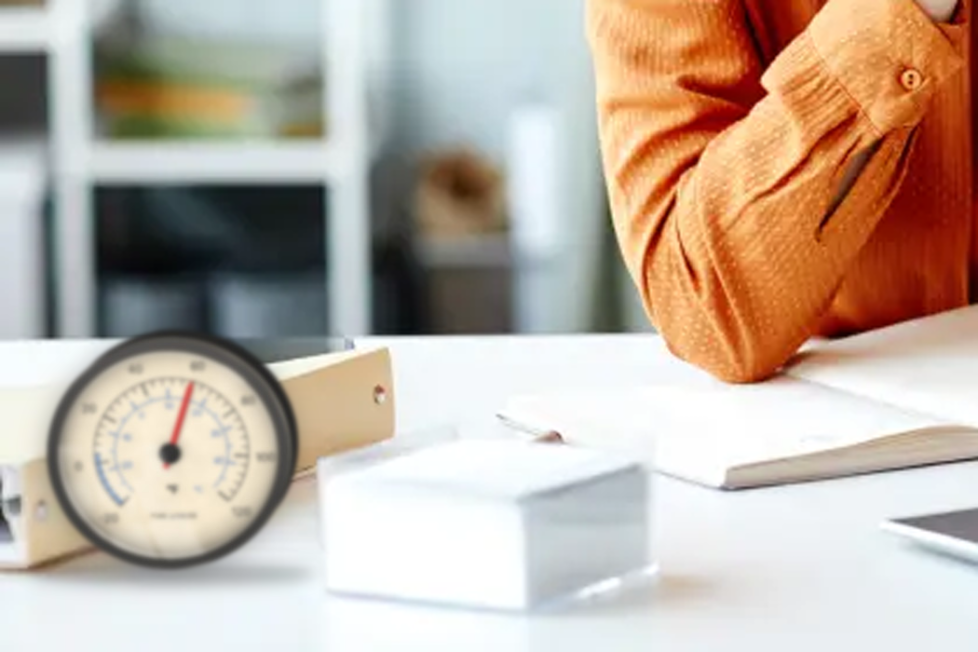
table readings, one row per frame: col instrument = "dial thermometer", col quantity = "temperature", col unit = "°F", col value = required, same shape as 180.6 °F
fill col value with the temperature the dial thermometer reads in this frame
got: 60 °F
